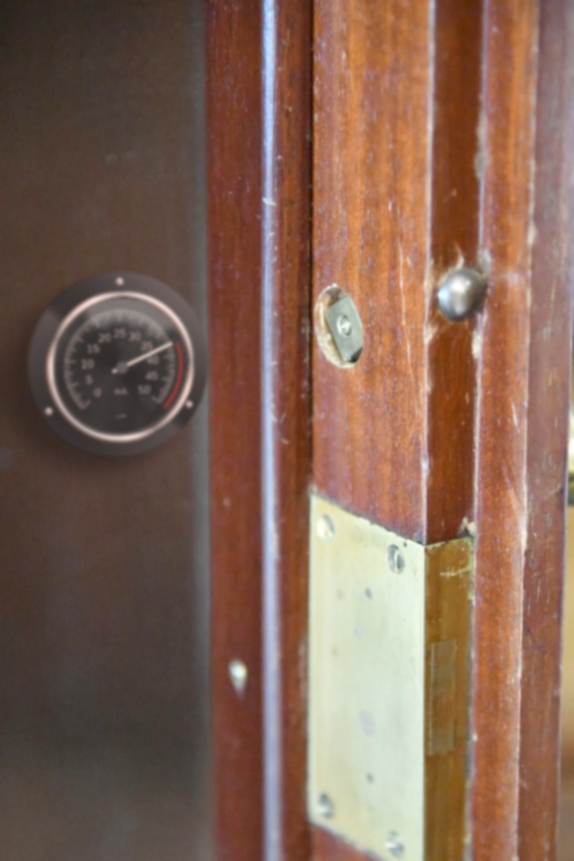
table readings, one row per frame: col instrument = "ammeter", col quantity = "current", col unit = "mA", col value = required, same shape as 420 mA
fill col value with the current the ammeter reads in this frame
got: 37.5 mA
